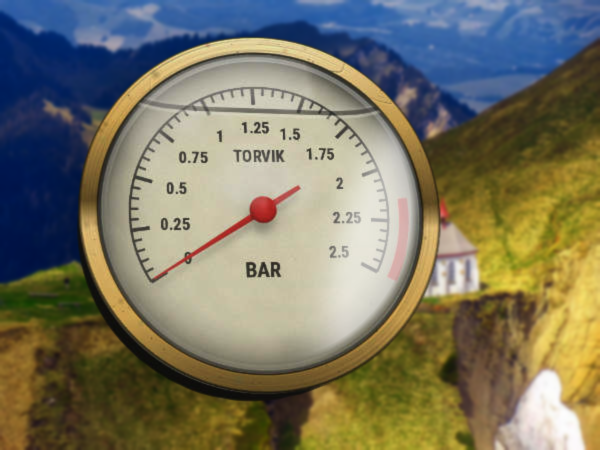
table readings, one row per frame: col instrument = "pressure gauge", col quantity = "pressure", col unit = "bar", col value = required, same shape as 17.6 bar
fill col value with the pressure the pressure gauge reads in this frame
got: 0 bar
